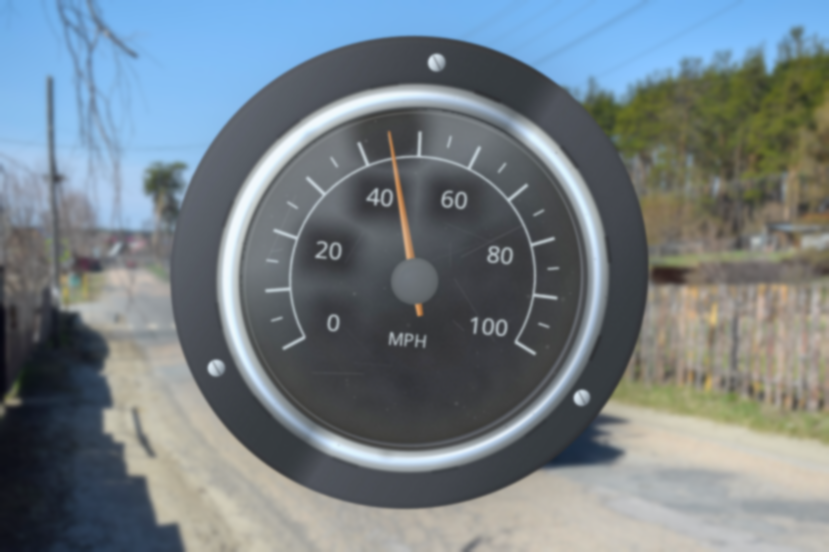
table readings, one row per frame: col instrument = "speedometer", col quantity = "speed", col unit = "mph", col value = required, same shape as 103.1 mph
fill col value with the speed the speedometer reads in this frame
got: 45 mph
